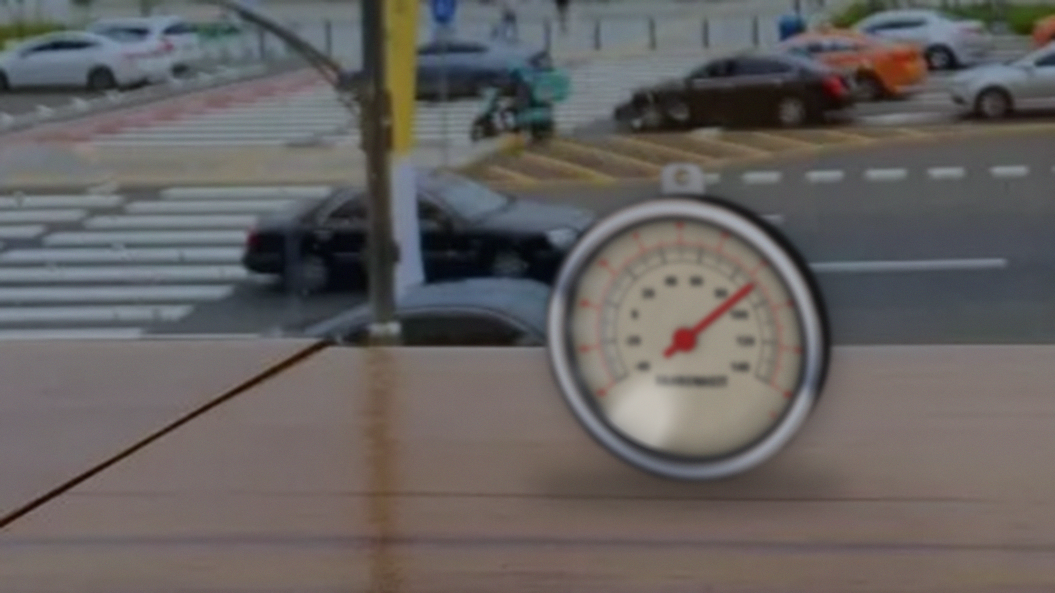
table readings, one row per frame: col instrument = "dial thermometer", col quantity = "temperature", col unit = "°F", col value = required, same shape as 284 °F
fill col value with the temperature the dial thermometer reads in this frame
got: 90 °F
